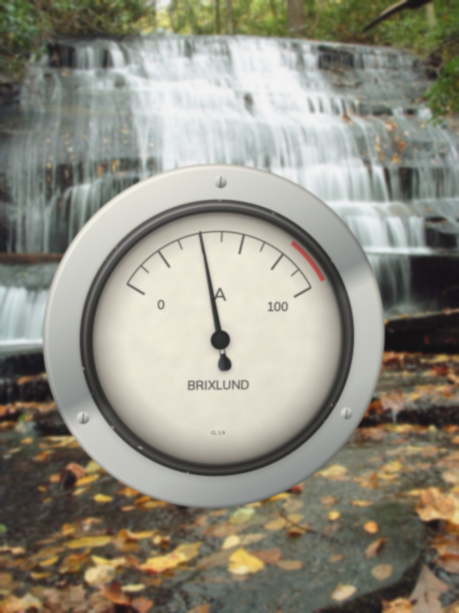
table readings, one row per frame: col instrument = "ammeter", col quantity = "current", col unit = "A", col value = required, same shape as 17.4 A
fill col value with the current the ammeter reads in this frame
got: 40 A
